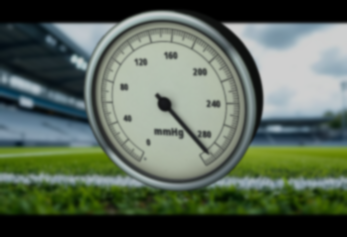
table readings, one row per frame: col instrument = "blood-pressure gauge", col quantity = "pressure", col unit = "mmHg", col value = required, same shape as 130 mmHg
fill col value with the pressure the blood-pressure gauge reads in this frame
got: 290 mmHg
